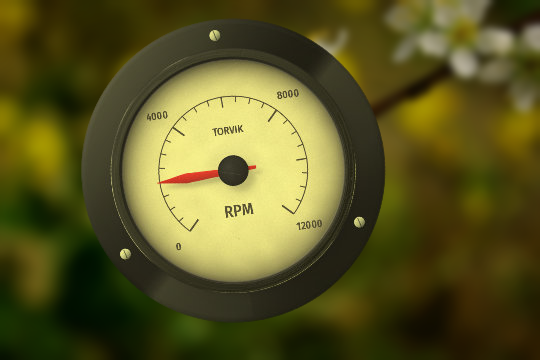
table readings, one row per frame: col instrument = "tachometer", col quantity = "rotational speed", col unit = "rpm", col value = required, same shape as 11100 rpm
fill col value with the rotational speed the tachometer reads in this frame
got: 2000 rpm
